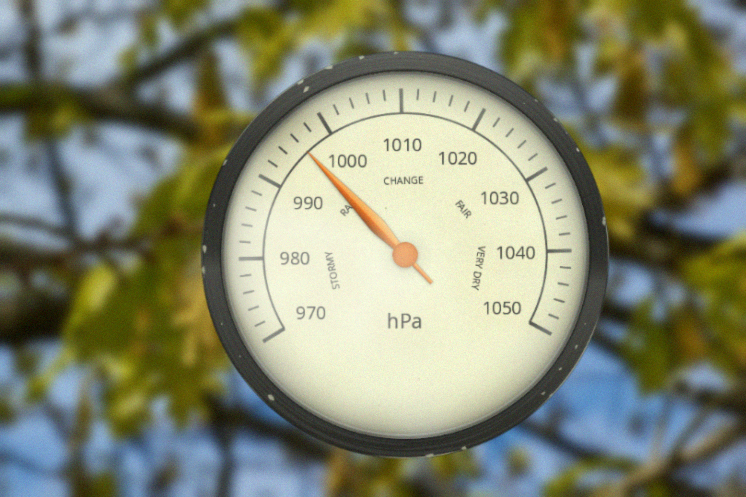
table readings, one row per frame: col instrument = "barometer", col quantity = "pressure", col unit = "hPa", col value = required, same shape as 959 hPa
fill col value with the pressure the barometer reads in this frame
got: 996 hPa
